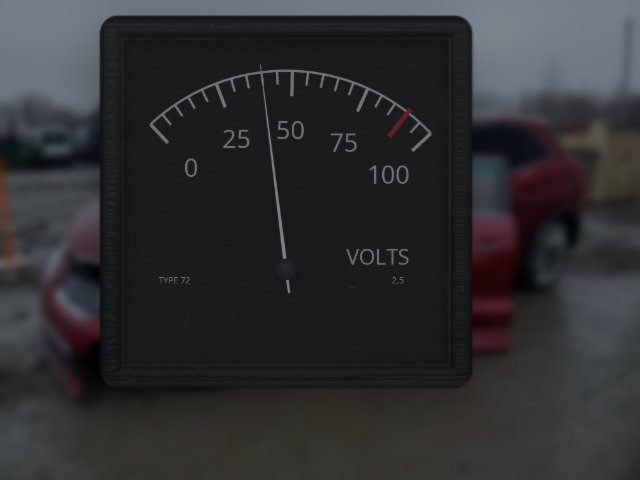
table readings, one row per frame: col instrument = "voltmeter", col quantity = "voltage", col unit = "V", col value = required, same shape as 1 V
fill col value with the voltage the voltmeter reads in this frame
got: 40 V
